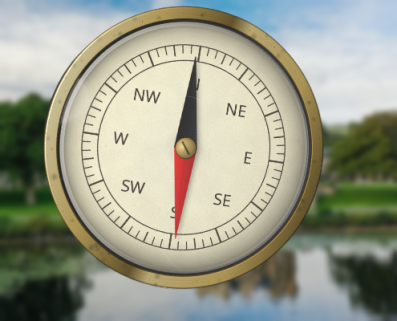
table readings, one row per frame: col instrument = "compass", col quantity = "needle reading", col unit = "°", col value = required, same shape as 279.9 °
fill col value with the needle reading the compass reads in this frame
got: 177.5 °
